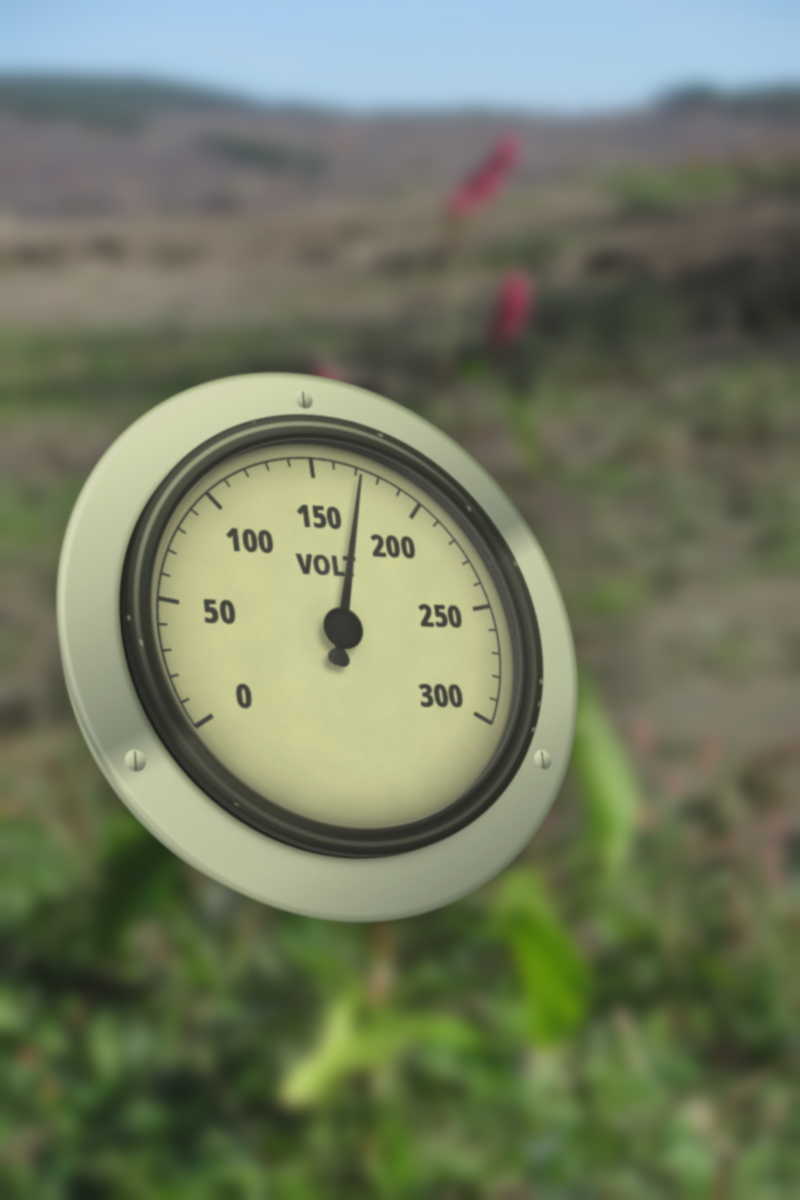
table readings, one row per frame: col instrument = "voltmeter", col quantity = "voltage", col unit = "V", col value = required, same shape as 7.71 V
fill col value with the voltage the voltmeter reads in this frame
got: 170 V
